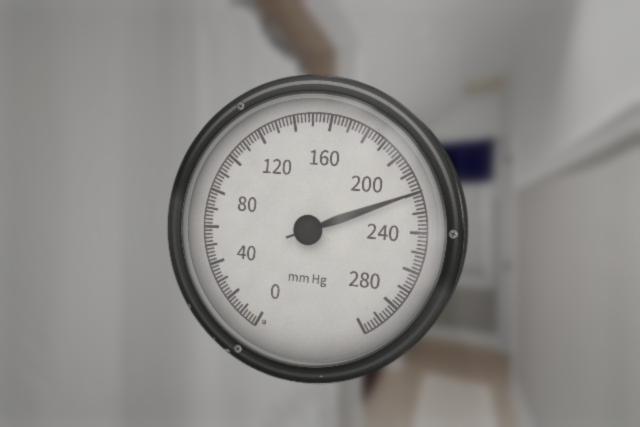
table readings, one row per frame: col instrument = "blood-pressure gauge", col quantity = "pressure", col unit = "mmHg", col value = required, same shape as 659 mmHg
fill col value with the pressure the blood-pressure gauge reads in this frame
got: 220 mmHg
